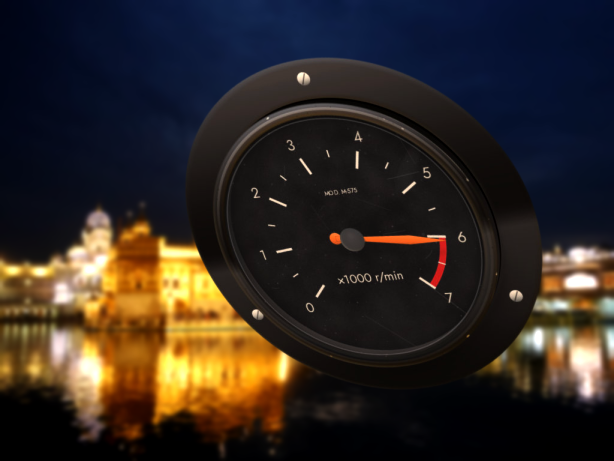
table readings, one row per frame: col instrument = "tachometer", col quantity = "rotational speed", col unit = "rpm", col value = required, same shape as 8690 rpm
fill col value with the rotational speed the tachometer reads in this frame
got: 6000 rpm
